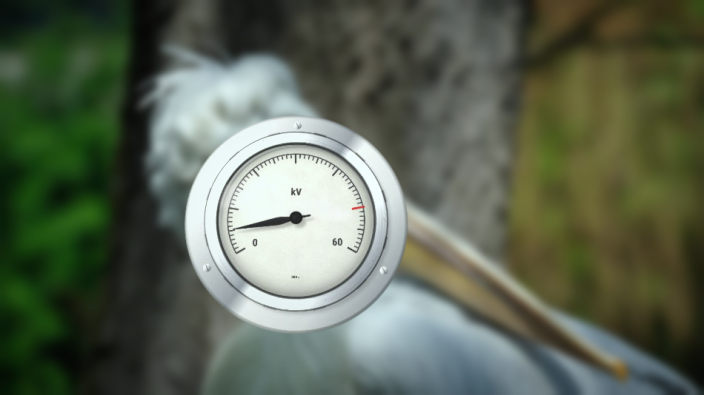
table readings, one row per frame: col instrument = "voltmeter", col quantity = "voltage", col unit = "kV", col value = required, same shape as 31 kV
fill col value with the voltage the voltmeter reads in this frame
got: 5 kV
